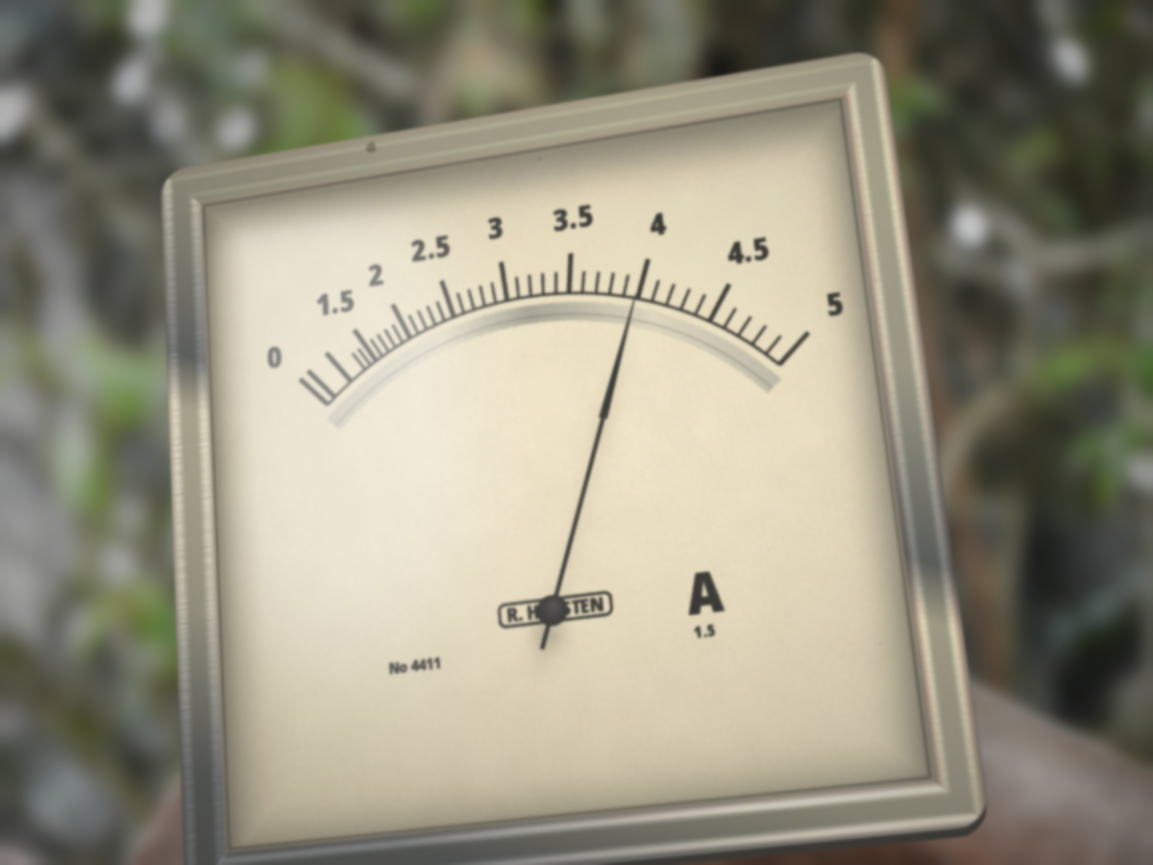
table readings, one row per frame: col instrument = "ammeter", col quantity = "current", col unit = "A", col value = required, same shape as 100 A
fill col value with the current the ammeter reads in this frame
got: 4 A
